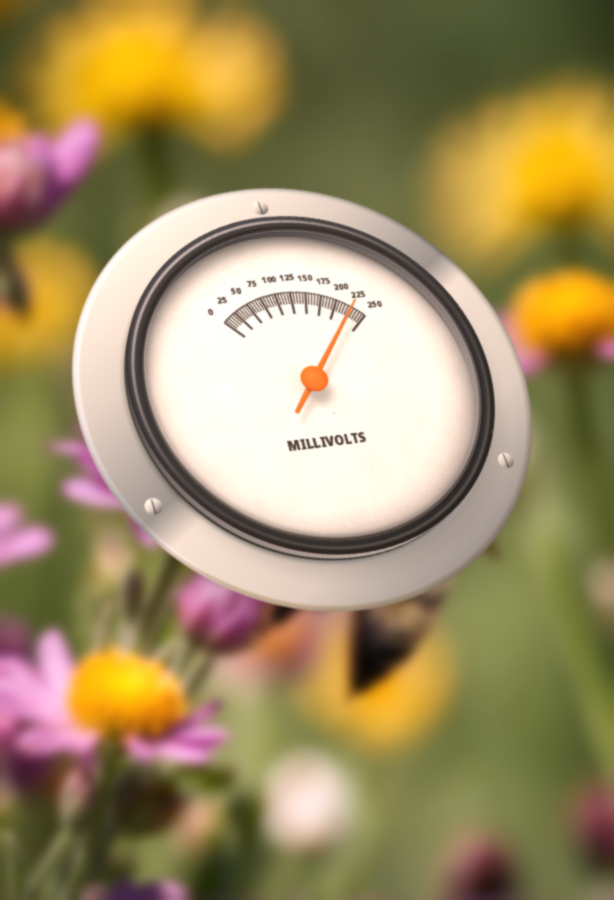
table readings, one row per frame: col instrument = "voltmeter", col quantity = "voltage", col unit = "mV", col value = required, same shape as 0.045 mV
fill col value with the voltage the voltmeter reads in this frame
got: 225 mV
